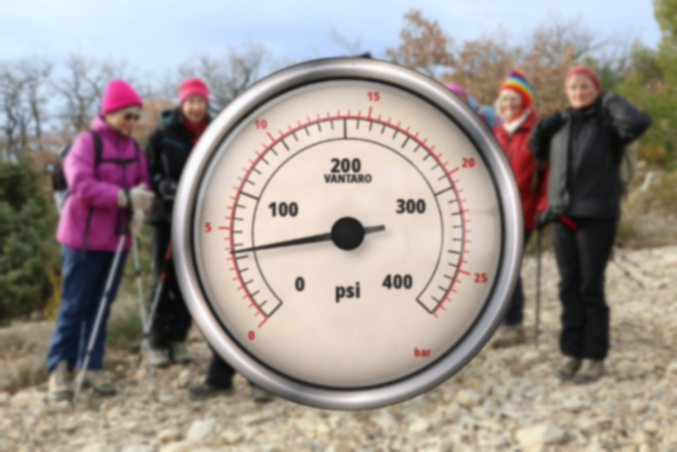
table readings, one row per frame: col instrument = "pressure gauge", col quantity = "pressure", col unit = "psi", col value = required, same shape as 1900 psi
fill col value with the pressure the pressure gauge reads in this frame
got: 55 psi
